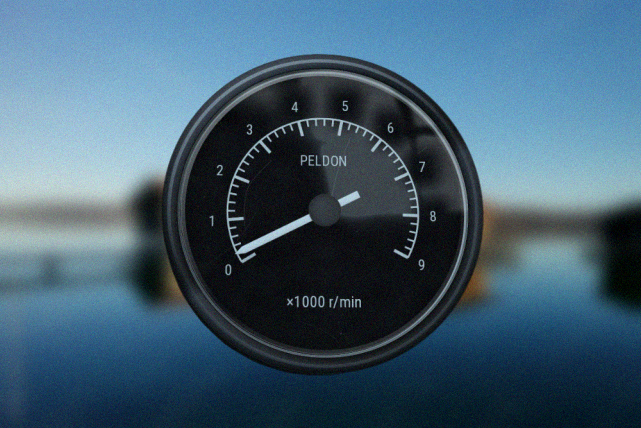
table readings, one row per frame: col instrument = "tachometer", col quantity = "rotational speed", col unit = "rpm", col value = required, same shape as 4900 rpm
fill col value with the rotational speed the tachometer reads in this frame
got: 200 rpm
